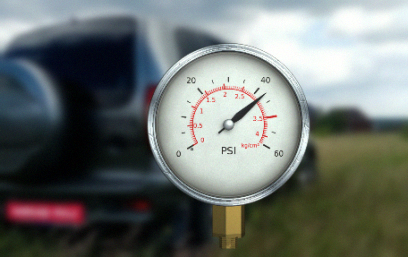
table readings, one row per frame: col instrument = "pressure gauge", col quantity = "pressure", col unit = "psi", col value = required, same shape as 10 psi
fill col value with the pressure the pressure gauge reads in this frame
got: 42.5 psi
